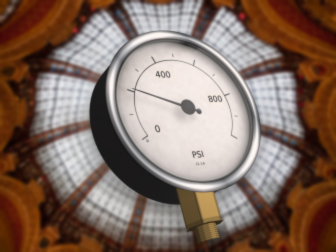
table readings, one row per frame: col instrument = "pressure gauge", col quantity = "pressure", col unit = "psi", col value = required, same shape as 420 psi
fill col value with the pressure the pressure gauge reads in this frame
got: 200 psi
